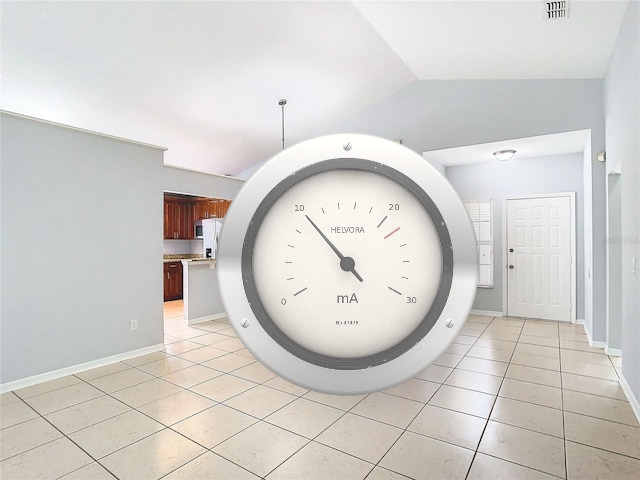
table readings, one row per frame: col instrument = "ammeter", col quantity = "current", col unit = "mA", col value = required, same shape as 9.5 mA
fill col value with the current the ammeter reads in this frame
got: 10 mA
